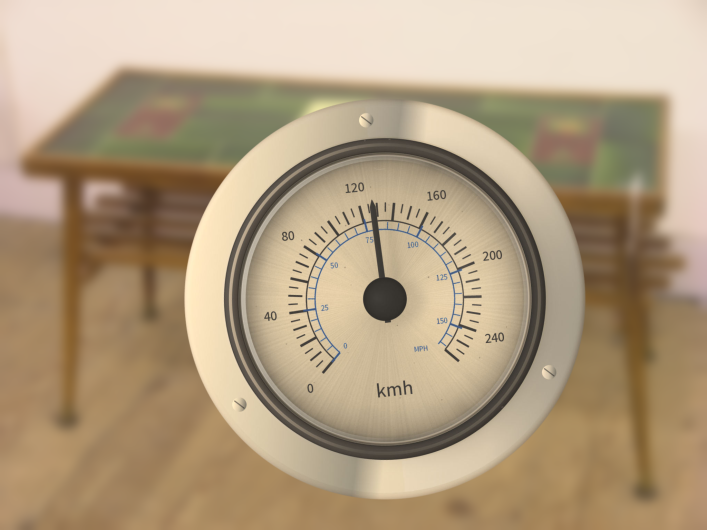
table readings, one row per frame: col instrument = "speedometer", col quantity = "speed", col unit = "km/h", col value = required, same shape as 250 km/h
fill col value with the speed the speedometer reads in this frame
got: 127.5 km/h
